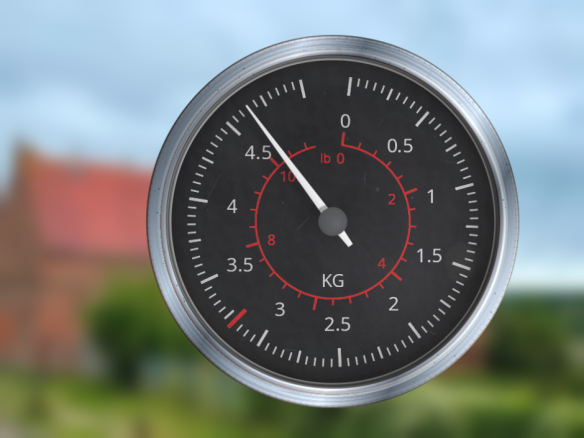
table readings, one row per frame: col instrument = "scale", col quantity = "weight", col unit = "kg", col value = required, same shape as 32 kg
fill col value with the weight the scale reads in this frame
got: 4.65 kg
